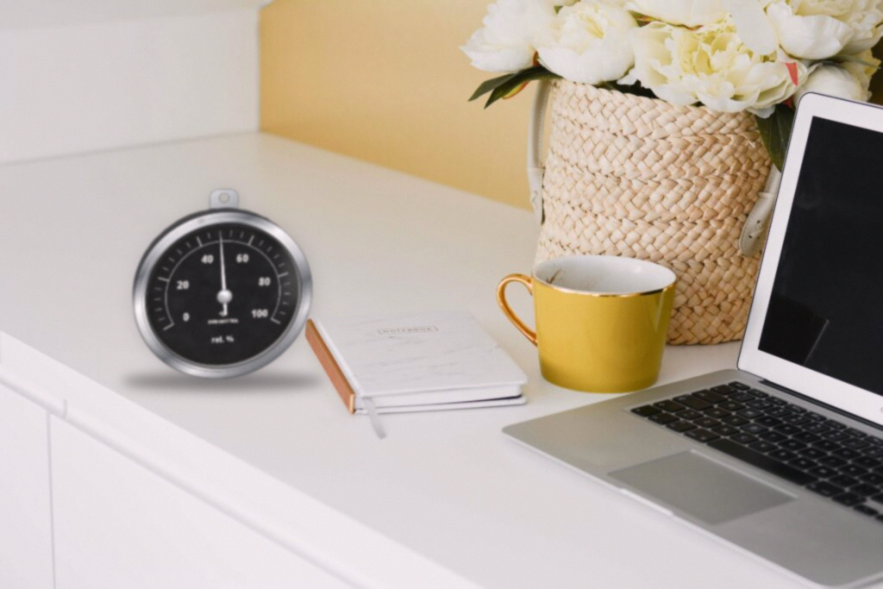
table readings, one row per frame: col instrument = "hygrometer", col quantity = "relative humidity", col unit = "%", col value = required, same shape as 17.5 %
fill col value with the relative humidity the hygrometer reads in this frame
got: 48 %
